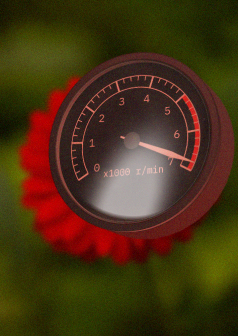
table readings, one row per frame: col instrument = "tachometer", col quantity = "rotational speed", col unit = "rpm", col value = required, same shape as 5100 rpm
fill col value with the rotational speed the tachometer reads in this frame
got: 6800 rpm
